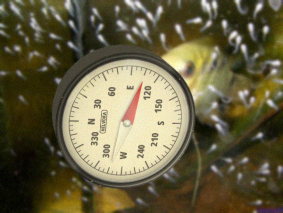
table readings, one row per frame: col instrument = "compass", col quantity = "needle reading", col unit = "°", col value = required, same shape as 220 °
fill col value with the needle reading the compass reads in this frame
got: 105 °
